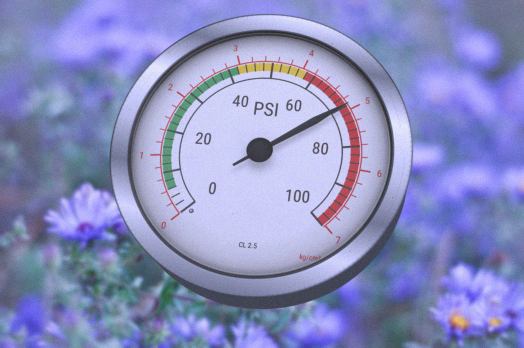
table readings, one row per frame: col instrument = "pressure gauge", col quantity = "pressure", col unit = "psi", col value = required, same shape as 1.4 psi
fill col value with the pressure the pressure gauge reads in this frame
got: 70 psi
